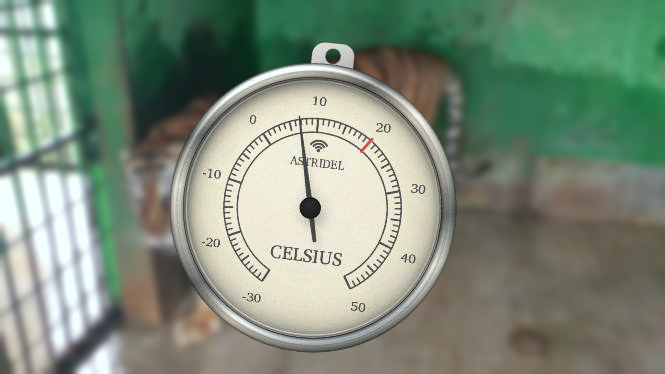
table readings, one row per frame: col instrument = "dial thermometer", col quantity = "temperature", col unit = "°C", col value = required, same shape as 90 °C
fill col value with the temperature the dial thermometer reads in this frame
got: 7 °C
